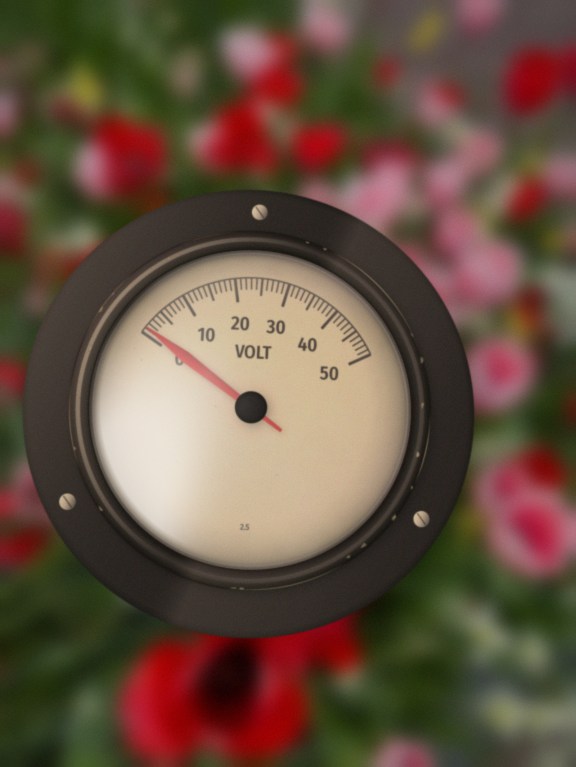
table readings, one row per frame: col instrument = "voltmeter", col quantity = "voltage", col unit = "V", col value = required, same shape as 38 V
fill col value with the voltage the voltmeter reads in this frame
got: 1 V
